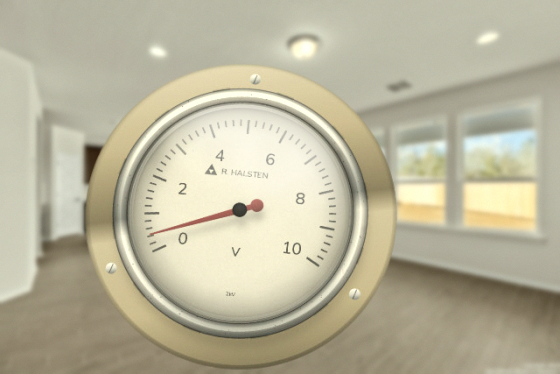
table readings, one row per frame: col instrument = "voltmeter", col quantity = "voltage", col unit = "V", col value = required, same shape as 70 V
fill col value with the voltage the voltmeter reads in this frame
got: 0.4 V
